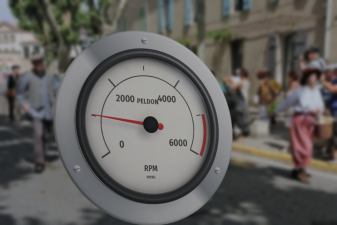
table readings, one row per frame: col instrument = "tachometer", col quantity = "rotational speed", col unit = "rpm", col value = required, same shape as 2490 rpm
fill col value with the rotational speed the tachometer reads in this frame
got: 1000 rpm
